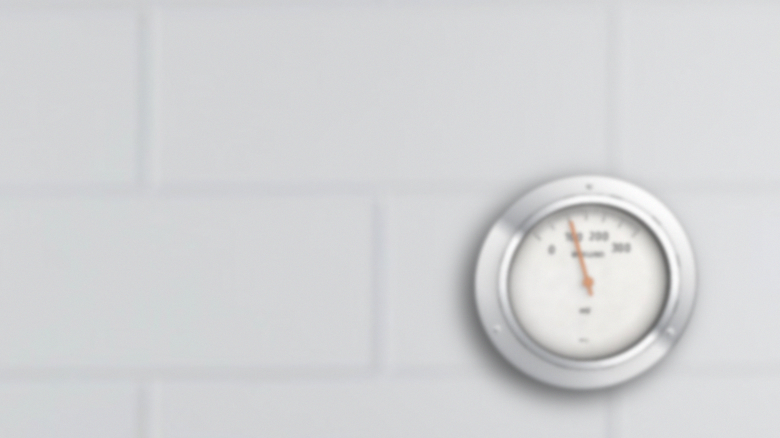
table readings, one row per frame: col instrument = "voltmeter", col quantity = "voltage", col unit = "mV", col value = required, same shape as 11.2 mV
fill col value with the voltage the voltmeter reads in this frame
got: 100 mV
